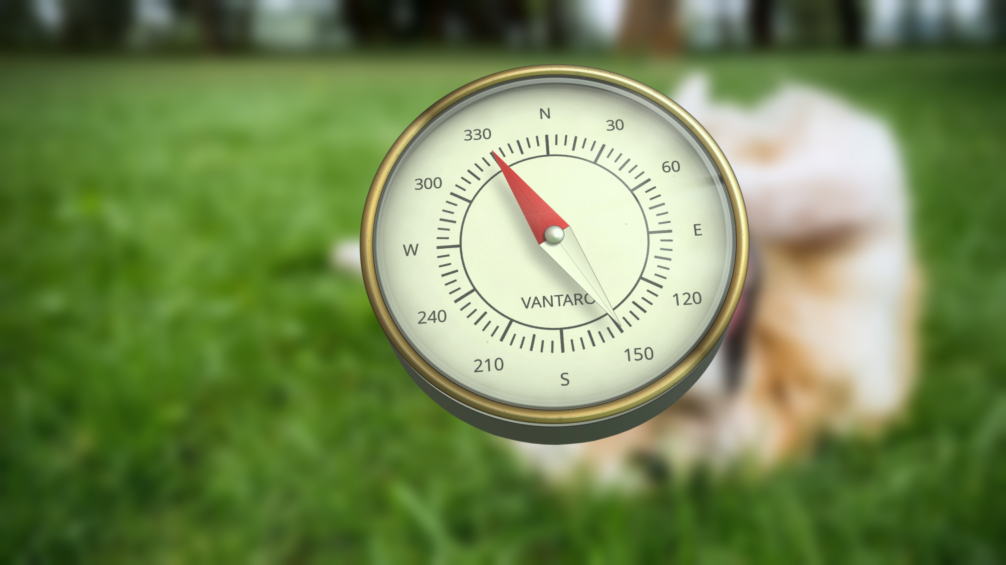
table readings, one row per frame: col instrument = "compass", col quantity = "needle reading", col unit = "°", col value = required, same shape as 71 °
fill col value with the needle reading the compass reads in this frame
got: 330 °
